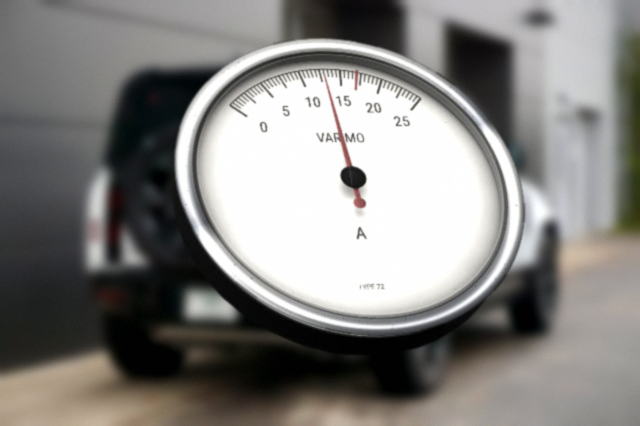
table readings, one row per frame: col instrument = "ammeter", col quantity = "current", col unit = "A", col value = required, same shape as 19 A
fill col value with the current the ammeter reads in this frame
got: 12.5 A
